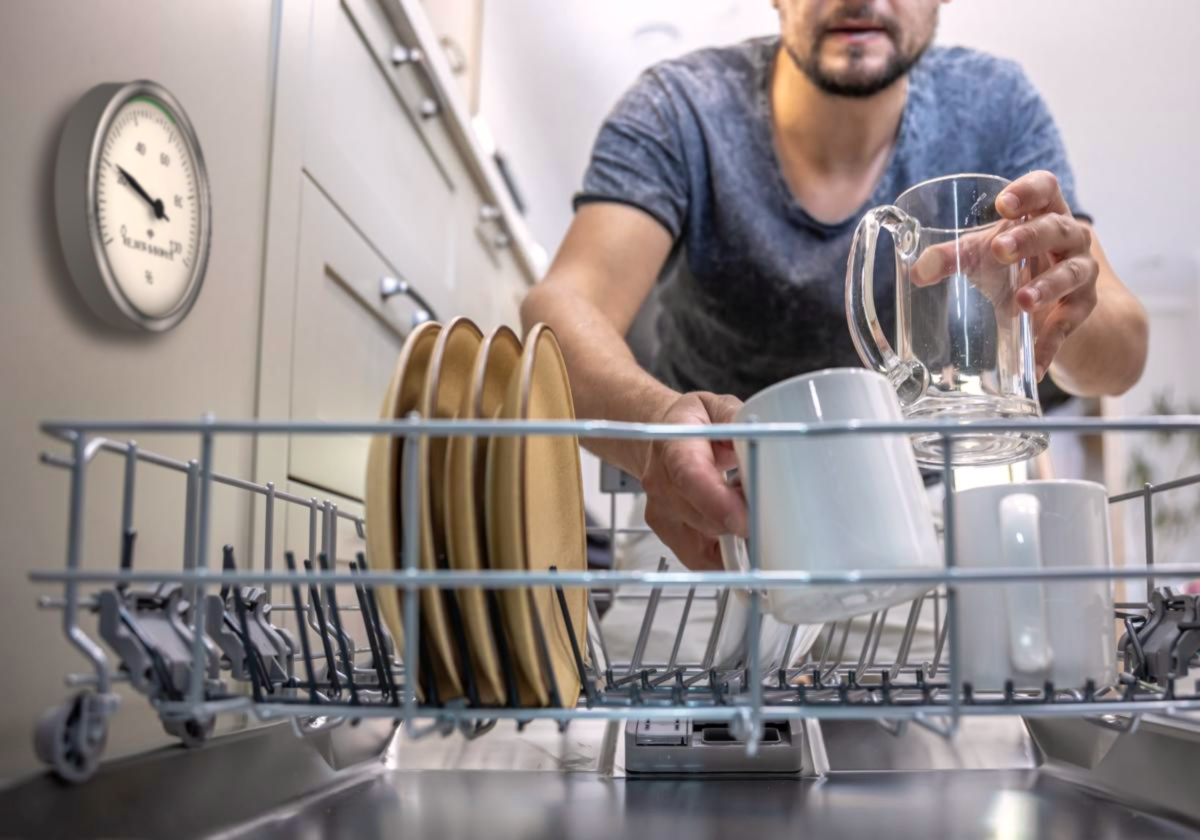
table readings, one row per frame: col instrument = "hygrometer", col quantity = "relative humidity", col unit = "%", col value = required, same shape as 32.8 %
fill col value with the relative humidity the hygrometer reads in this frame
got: 20 %
